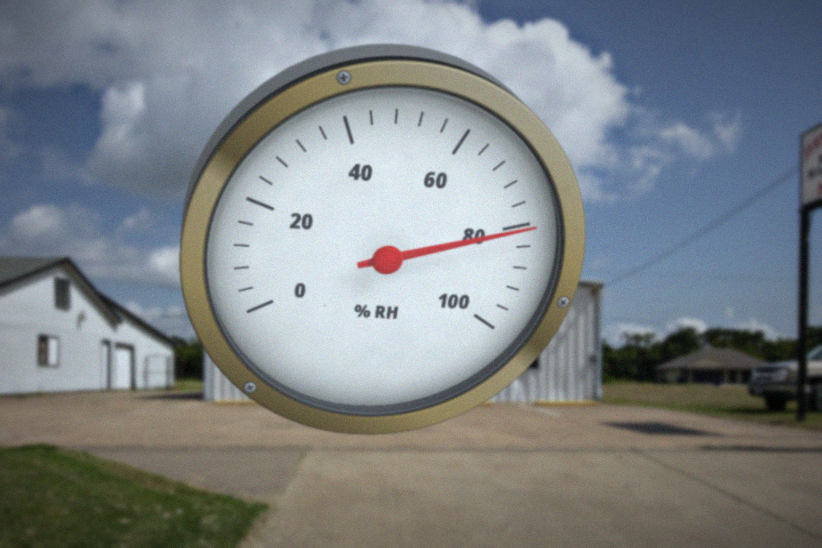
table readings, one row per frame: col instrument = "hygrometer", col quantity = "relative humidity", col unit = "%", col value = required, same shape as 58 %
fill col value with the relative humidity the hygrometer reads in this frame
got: 80 %
